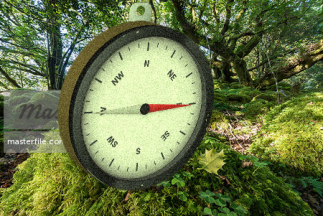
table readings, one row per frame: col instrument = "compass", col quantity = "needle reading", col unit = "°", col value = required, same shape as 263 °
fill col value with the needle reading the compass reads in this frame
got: 90 °
